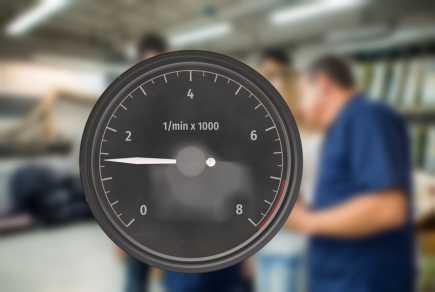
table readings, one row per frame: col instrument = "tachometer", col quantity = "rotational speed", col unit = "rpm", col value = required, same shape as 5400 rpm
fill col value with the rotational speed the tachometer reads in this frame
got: 1375 rpm
